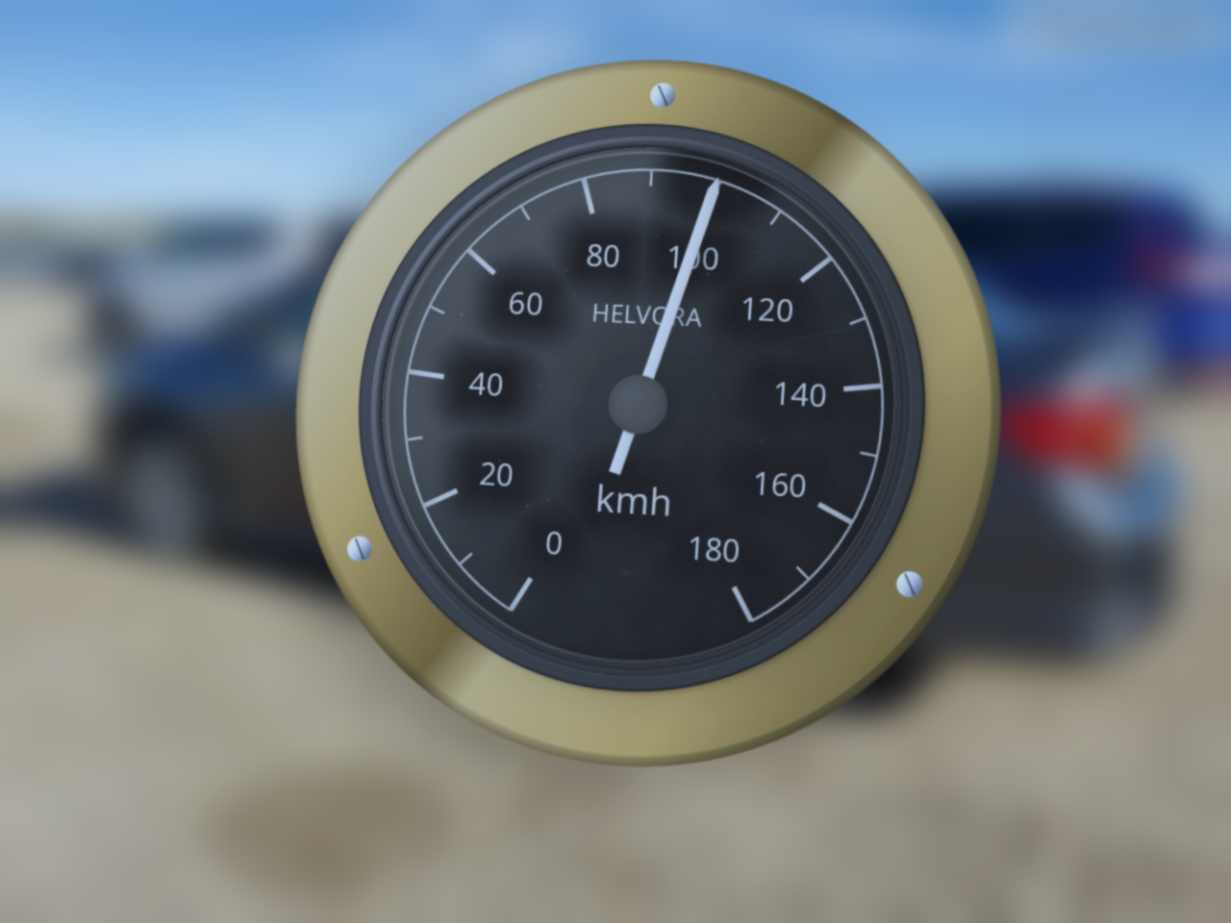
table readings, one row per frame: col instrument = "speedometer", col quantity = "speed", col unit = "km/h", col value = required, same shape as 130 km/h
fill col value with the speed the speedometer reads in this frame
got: 100 km/h
